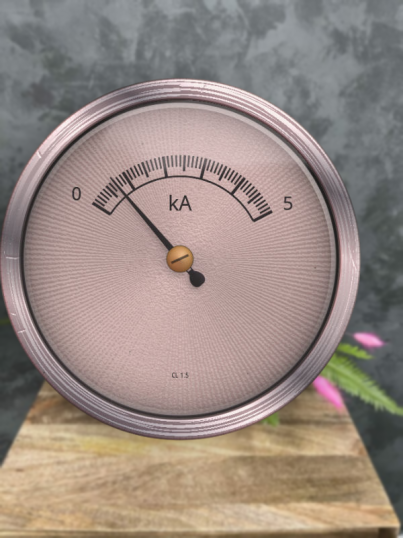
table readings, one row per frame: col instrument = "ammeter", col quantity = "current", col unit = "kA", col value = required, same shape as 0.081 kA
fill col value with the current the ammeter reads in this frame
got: 0.7 kA
